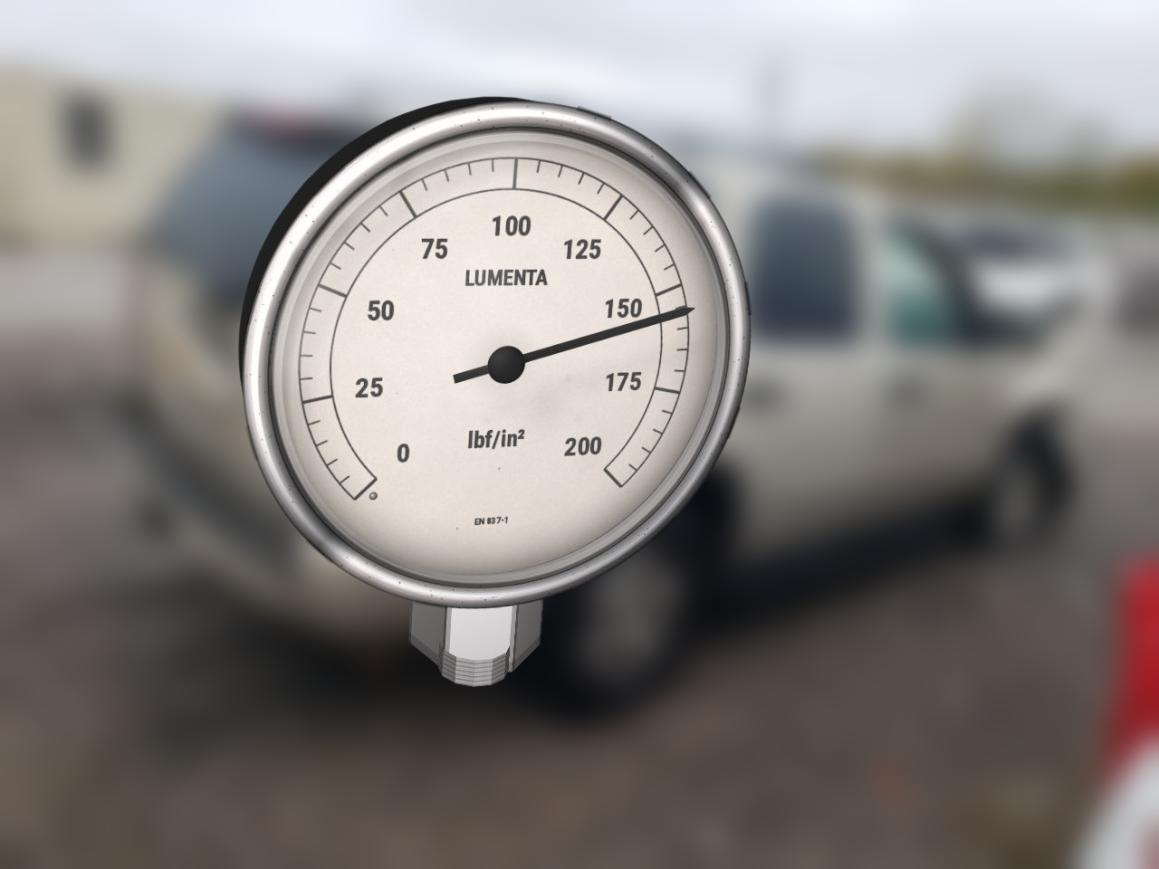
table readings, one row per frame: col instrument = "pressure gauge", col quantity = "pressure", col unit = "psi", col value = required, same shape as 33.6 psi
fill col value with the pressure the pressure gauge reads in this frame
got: 155 psi
